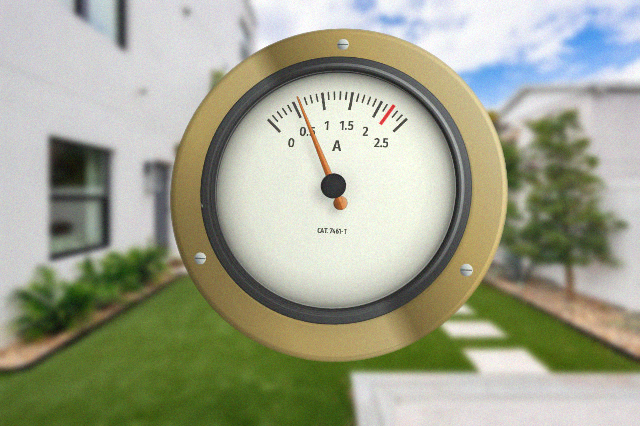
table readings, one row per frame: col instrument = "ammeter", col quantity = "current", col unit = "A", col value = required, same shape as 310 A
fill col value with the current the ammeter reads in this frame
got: 0.6 A
